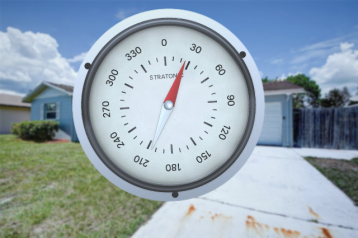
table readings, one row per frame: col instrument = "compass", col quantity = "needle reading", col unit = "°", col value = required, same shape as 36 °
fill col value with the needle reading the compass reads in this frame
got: 25 °
